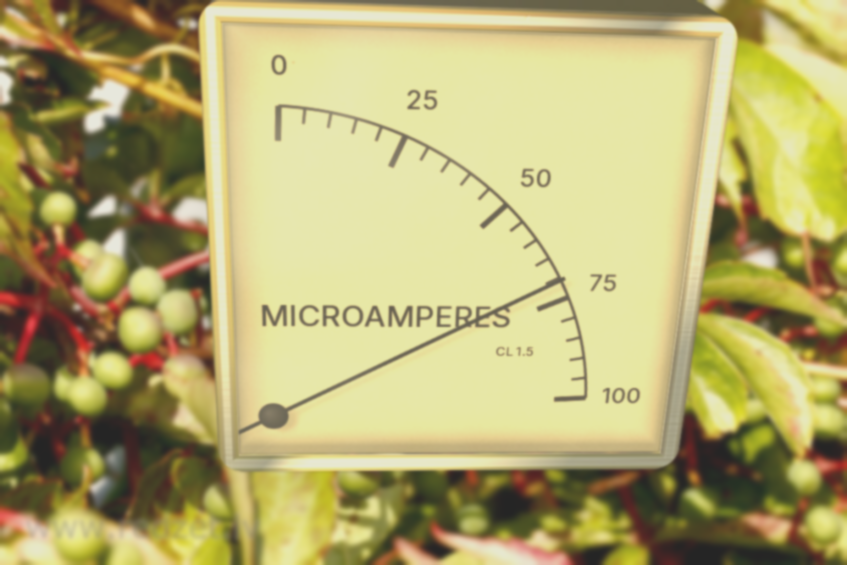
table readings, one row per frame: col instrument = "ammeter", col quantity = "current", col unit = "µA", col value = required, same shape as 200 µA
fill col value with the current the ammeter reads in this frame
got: 70 µA
